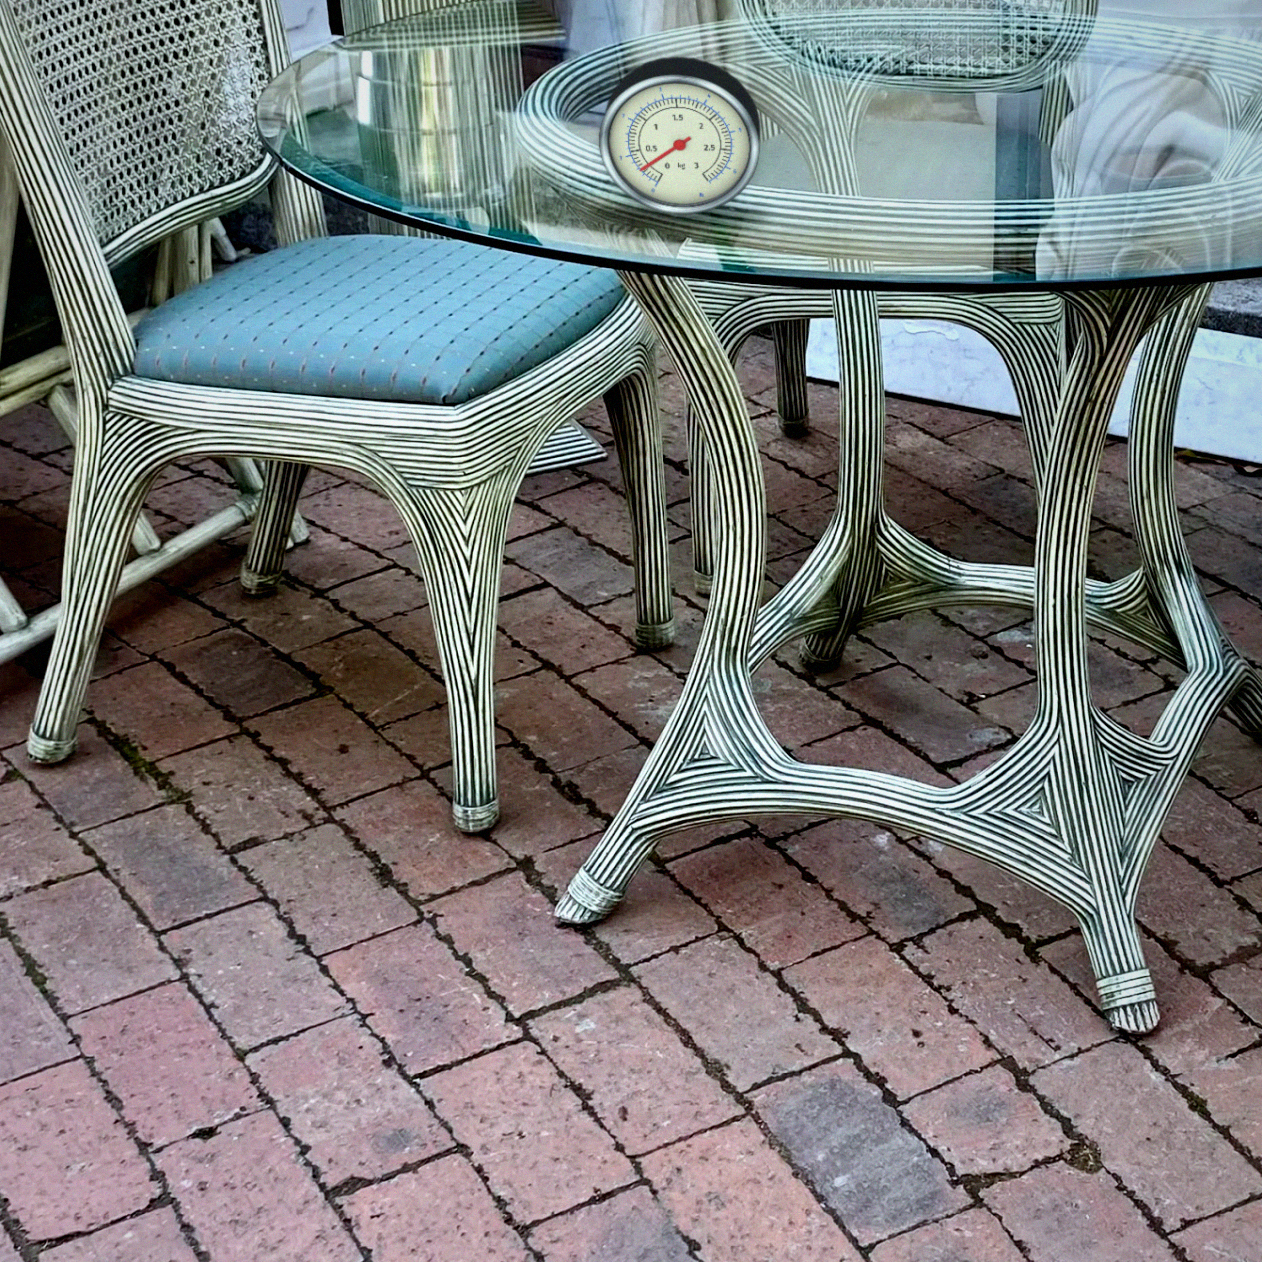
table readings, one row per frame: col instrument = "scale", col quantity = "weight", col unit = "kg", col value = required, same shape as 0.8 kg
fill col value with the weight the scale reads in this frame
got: 0.25 kg
